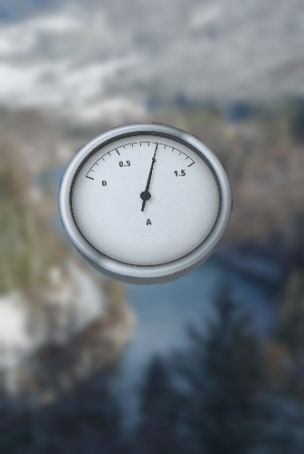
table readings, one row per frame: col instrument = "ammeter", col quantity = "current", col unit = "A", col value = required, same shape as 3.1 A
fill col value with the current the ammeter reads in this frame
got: 1 A
